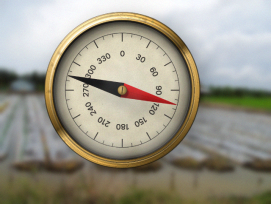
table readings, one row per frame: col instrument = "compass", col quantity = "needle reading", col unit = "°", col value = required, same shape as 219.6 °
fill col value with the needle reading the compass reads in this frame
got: 105 °
